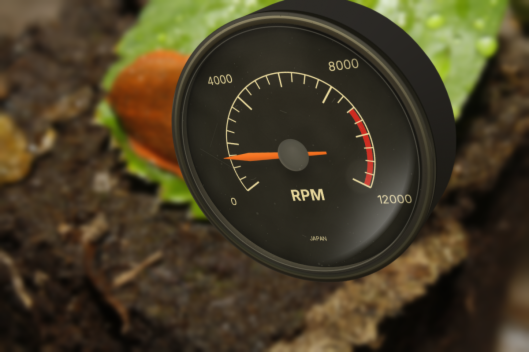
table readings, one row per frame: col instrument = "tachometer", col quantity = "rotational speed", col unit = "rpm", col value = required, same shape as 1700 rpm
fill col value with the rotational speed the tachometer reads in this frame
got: 1500 rpm
